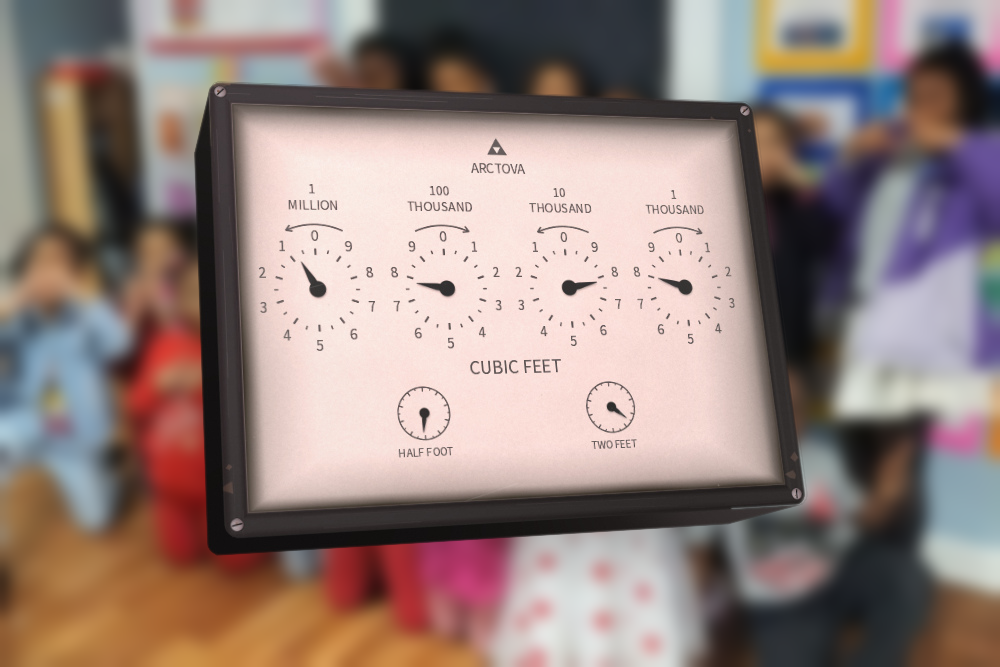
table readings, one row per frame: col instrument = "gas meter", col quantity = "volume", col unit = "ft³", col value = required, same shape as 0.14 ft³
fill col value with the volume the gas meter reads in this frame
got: 77800 ft³
